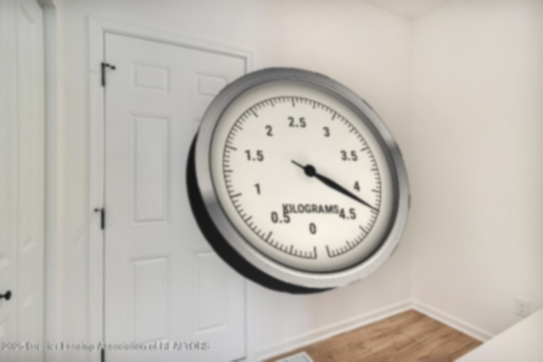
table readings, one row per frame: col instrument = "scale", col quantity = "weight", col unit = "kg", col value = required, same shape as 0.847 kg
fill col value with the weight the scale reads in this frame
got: 4.25 kg
